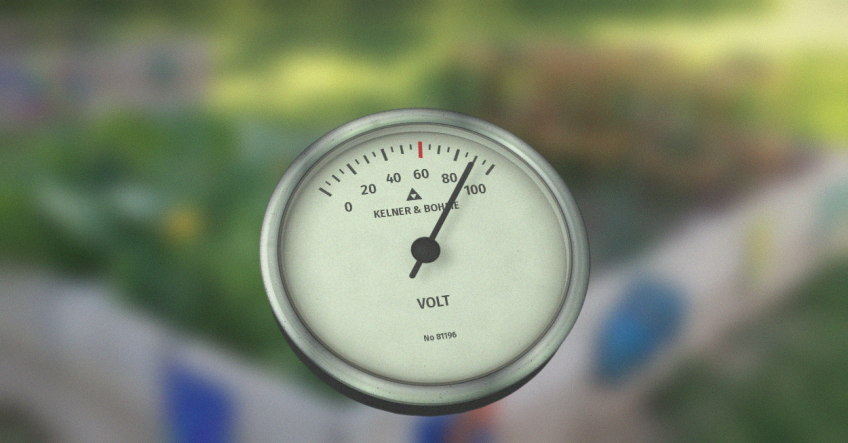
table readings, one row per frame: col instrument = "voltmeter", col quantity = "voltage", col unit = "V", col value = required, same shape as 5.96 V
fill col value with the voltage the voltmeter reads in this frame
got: 90 V
